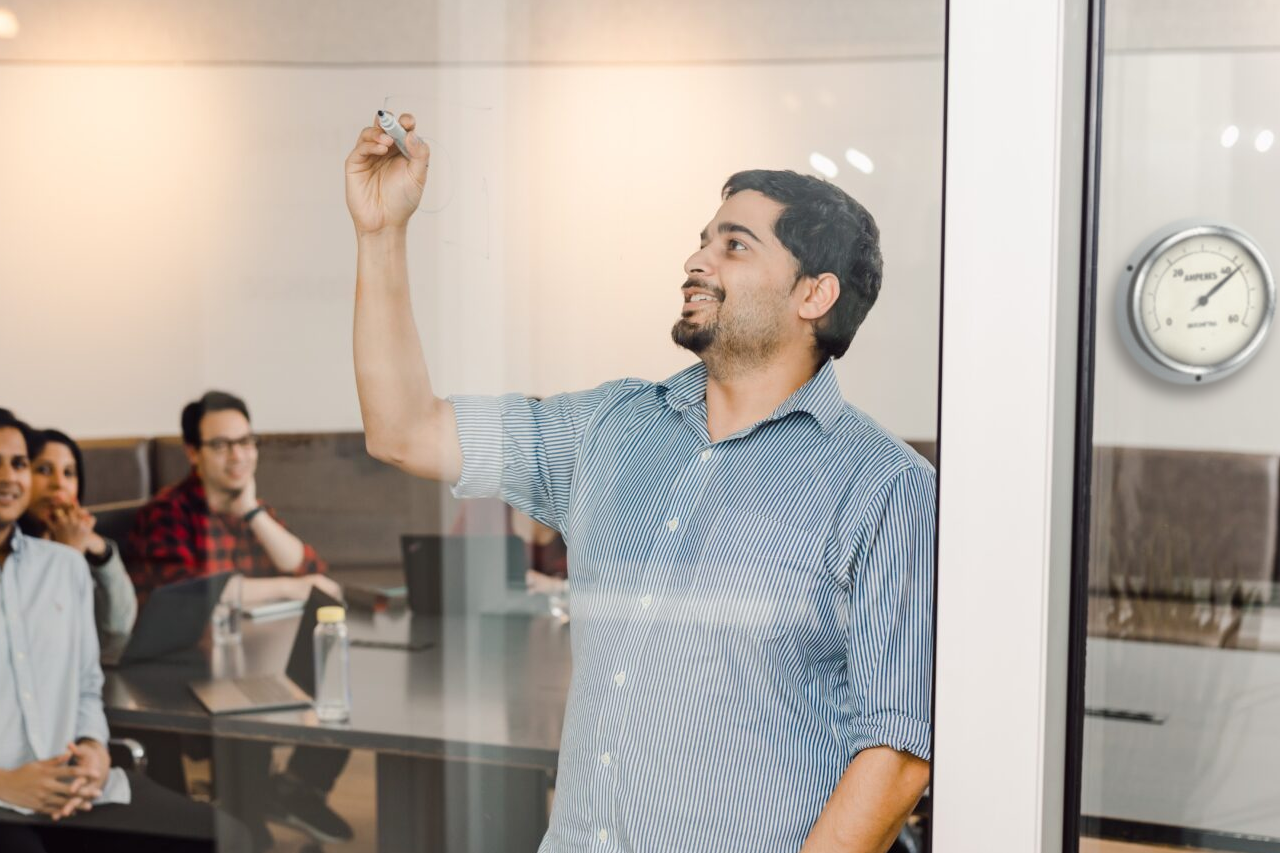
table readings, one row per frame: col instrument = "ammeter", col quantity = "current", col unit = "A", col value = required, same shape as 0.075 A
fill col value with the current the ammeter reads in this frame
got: 42.5 A
